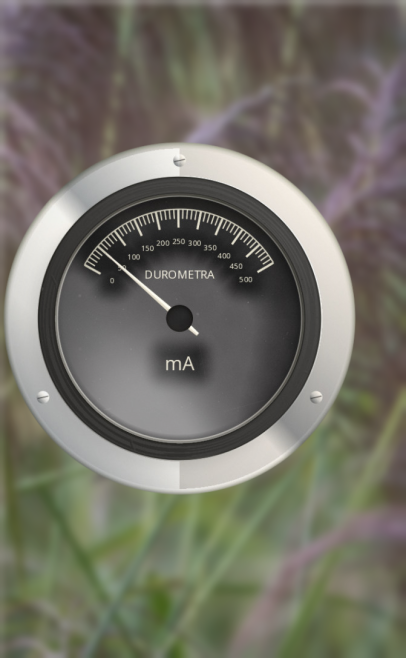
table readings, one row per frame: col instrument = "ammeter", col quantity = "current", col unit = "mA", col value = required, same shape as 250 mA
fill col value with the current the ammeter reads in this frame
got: 50 mA
